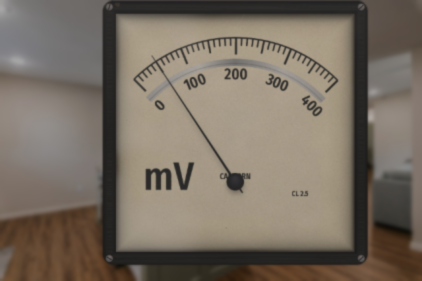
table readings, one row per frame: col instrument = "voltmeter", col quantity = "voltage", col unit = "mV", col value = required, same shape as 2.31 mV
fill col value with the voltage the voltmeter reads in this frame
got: 50 mV
